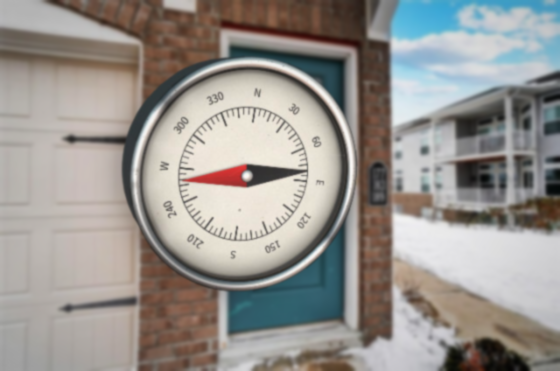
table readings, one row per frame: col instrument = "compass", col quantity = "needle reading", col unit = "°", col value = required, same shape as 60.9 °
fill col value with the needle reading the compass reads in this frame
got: 260 °
